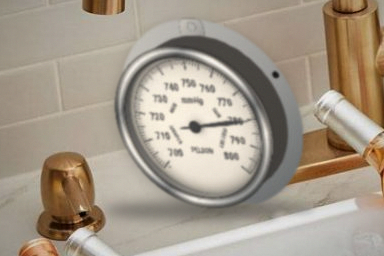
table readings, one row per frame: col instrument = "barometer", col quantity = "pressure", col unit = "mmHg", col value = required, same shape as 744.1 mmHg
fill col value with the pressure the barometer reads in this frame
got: 780 mmHg
